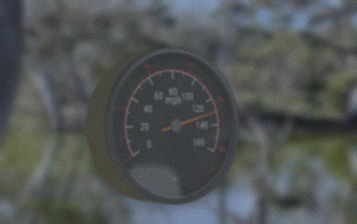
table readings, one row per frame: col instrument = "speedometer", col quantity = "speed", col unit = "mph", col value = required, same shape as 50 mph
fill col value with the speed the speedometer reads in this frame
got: 130 mph
